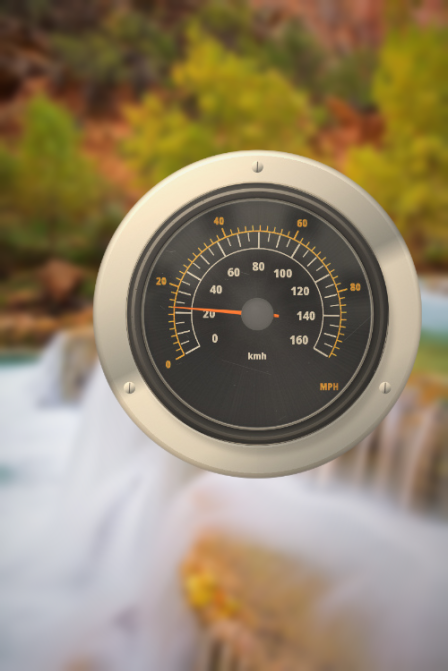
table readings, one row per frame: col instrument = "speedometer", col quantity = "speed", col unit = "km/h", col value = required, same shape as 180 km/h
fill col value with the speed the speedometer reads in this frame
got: 22.5 km/h
